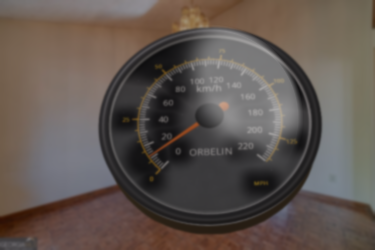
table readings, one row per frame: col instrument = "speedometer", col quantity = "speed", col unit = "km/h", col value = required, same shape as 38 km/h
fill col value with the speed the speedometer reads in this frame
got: 10 km/h
